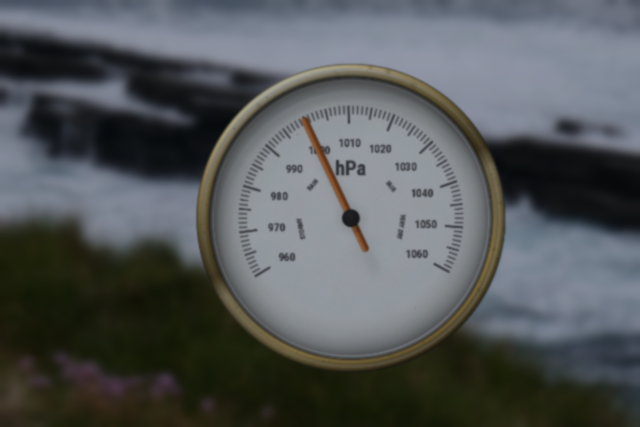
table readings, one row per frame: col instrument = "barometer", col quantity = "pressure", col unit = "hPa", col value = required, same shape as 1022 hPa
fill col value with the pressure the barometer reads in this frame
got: 1000 hPa
